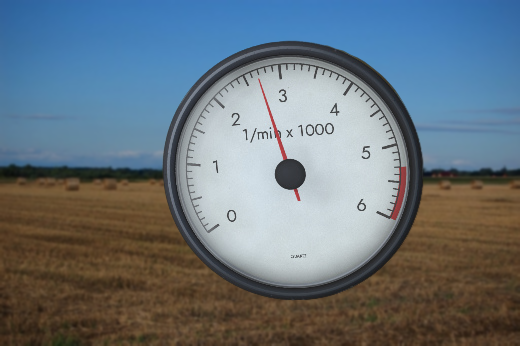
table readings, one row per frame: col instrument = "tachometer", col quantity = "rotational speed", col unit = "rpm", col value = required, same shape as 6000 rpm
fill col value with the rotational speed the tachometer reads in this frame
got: 2700 rpm
